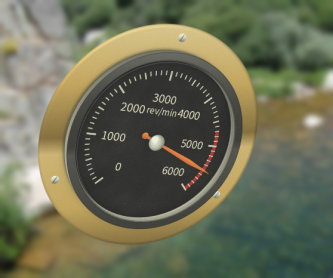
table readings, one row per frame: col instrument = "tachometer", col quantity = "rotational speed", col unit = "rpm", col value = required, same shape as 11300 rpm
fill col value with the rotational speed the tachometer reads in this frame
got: 5500 rpm
